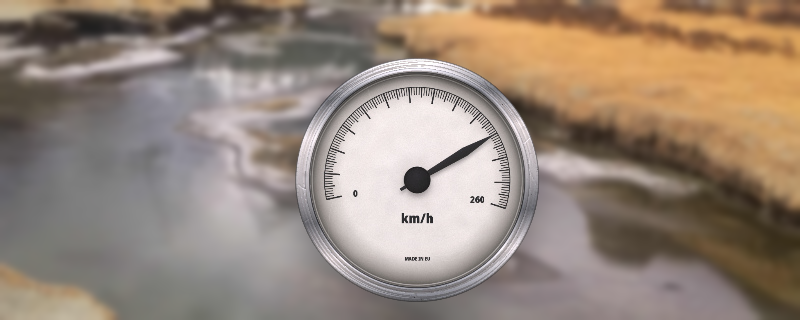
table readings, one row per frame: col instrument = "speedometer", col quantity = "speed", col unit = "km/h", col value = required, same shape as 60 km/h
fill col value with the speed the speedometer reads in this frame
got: 200 km/h
